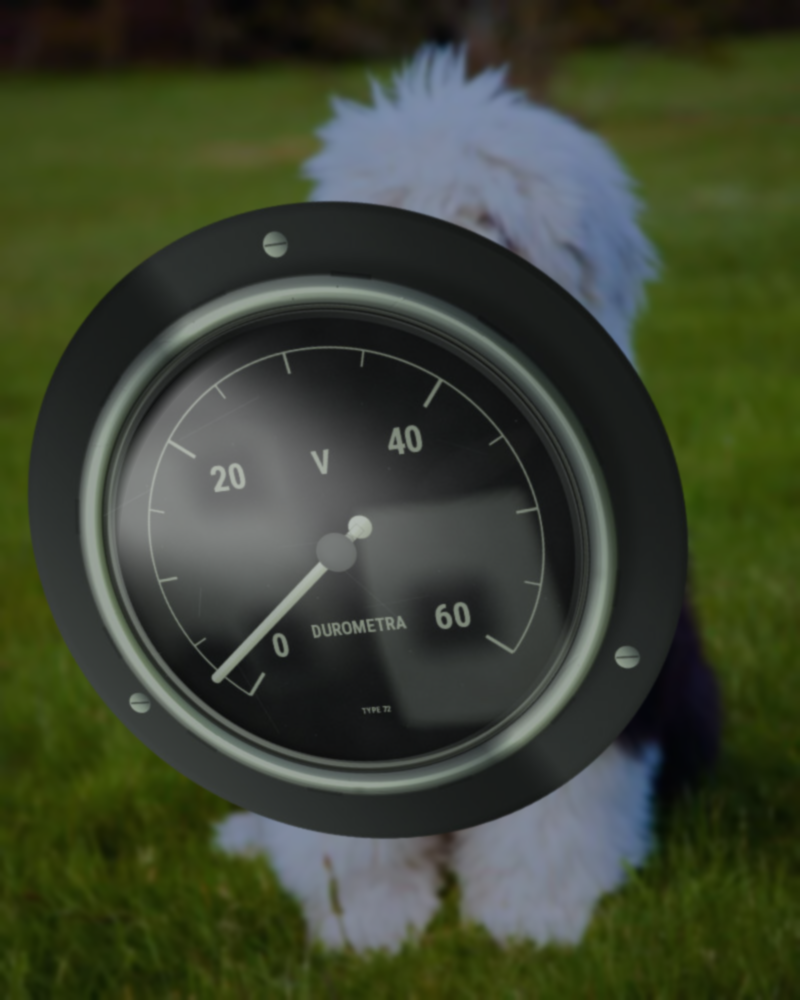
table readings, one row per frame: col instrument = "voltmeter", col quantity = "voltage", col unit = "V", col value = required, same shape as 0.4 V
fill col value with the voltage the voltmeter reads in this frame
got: 2.5 V
